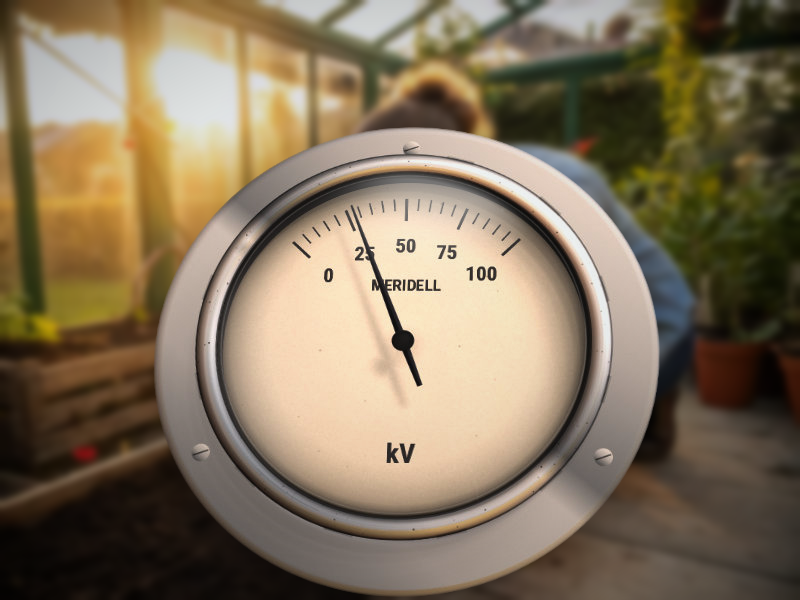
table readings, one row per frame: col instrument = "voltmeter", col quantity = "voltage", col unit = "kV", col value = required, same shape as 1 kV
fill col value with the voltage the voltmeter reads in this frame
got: 27.5 kV
